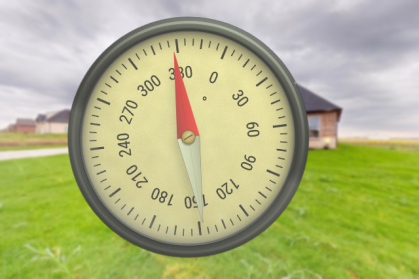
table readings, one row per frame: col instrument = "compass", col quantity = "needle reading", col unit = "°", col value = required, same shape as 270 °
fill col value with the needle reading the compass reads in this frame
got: 327.5 °
